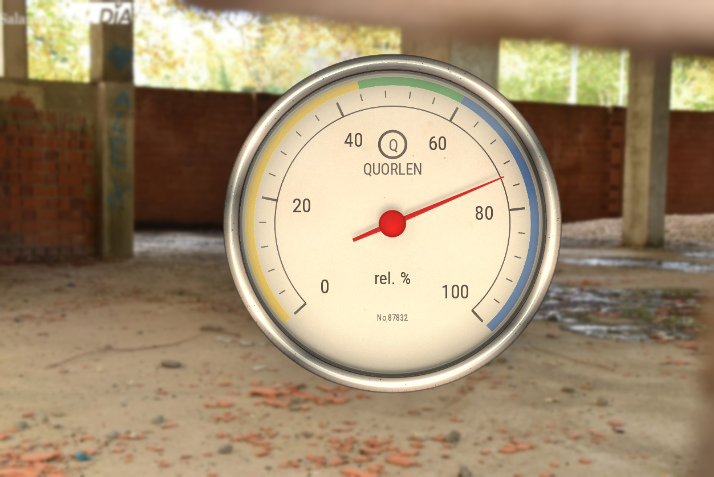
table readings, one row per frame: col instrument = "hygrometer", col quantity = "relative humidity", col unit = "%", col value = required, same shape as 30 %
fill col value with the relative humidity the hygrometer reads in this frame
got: 74 %
